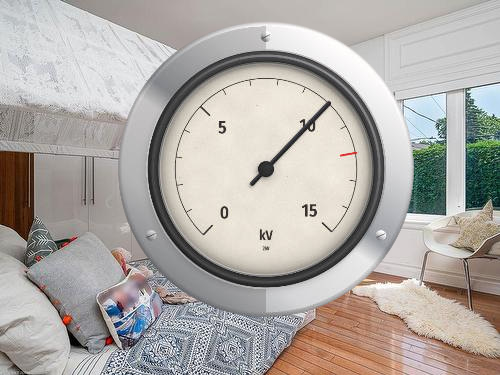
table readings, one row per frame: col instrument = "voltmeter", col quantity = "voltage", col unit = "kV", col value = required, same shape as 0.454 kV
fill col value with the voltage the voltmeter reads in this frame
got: 10 kV
